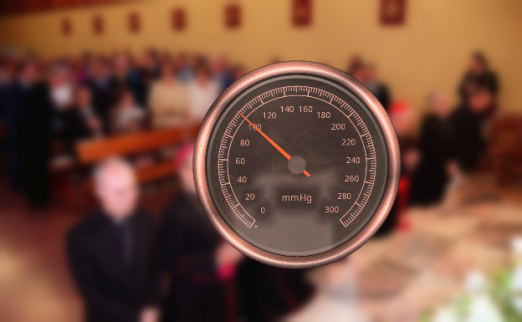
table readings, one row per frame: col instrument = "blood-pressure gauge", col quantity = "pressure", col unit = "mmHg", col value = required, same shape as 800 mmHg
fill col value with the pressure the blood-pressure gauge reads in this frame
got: 100 mmHg
